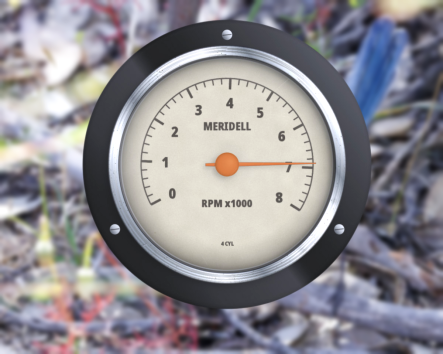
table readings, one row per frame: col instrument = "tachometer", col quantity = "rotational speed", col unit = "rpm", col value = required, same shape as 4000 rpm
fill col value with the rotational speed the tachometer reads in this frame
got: 6900 rpm
